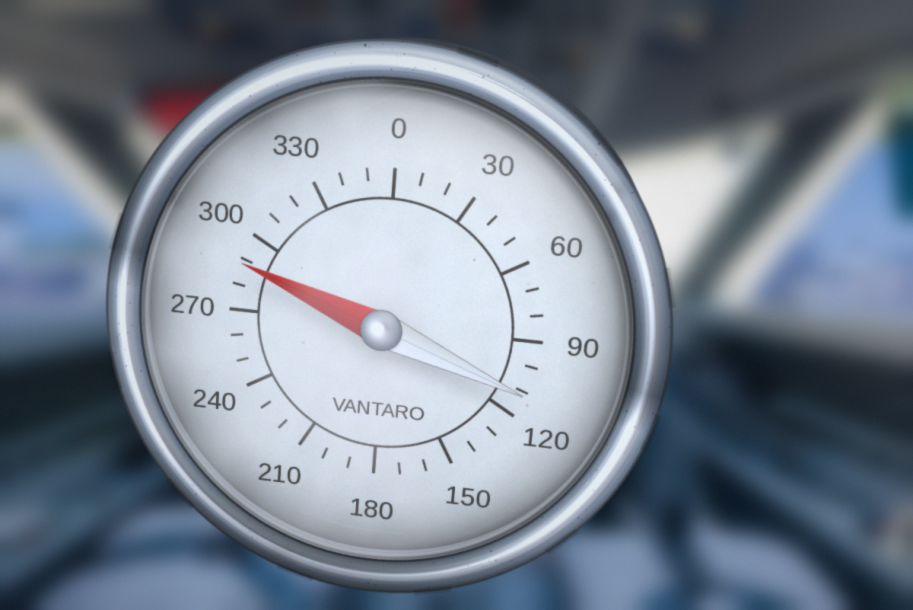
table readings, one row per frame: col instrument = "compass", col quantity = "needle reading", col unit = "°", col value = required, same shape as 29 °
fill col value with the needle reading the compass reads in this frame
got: 290 °
